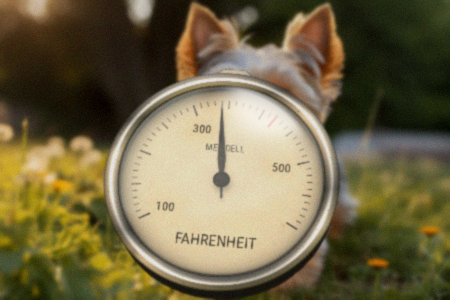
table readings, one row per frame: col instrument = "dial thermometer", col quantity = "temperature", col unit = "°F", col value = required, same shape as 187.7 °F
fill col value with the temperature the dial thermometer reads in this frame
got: 340 °F
